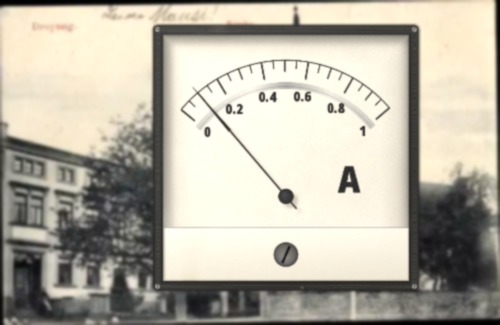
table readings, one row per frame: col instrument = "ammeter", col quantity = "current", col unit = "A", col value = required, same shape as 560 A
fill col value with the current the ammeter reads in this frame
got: 0.1 A
